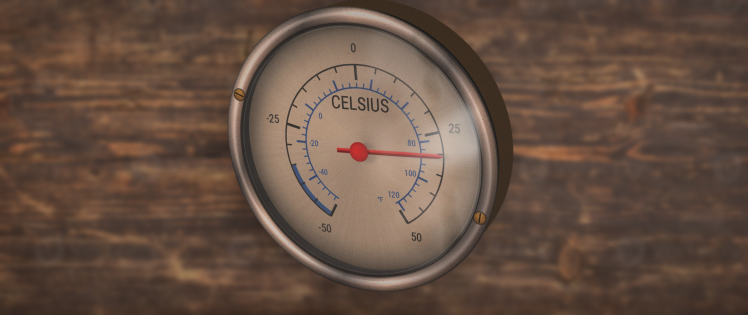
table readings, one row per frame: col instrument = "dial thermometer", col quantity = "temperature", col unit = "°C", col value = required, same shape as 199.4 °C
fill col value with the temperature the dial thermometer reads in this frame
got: 30 °C
